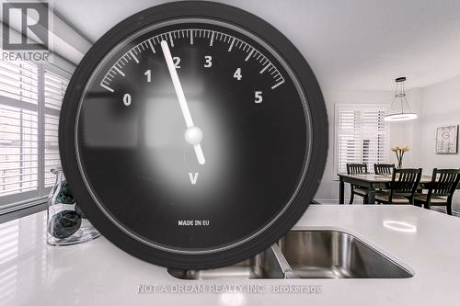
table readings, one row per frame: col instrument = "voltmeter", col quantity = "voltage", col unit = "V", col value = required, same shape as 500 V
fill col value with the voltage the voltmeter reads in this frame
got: 1.8 V
